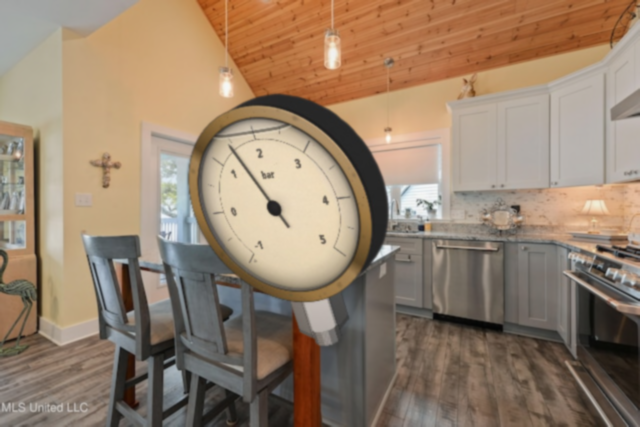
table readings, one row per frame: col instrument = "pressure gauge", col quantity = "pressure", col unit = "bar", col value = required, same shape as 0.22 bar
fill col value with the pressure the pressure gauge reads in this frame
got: 1.5 bar
